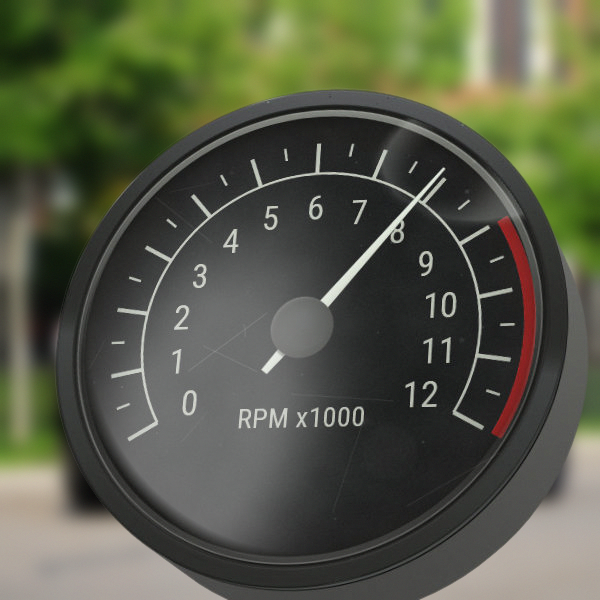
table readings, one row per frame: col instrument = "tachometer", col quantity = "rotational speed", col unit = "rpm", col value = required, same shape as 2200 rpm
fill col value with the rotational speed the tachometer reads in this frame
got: 8000 rpm
